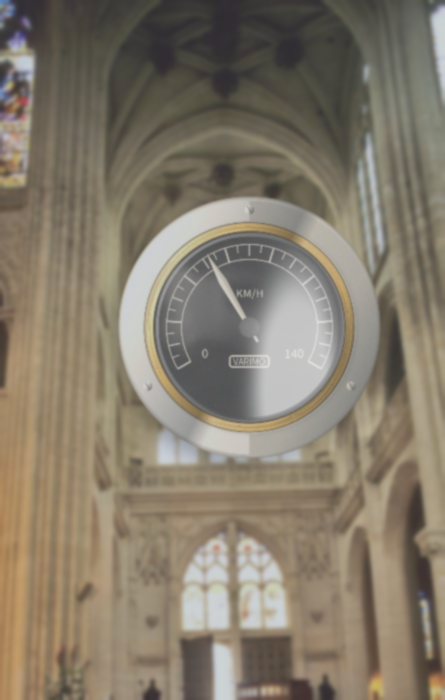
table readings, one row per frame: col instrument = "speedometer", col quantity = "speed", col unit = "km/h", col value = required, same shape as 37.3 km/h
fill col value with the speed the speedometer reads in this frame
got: 52.5 km/h
